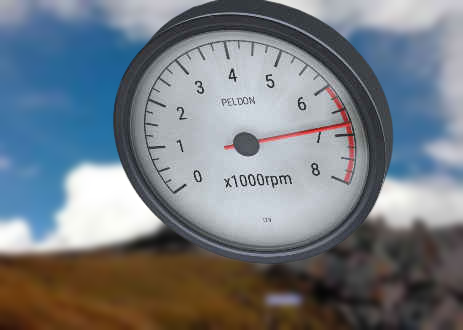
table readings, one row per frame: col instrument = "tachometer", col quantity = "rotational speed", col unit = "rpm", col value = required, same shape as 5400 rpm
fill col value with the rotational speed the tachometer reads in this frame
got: 6750 rpm
